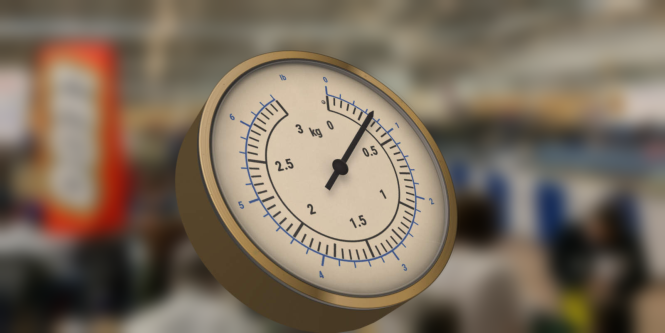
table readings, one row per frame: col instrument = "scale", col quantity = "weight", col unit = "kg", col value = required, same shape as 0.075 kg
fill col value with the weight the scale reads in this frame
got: 0.3 kg
